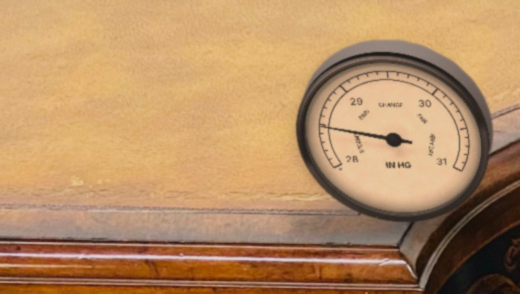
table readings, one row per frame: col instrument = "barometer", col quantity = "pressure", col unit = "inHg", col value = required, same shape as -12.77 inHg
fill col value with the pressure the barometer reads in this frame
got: 28.5 inHg
